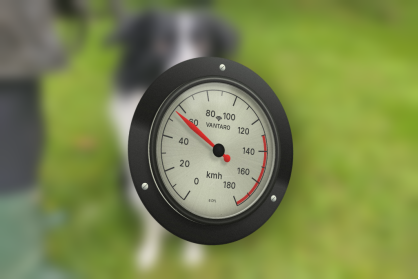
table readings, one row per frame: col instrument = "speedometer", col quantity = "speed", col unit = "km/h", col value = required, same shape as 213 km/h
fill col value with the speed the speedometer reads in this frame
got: 55 km/h
